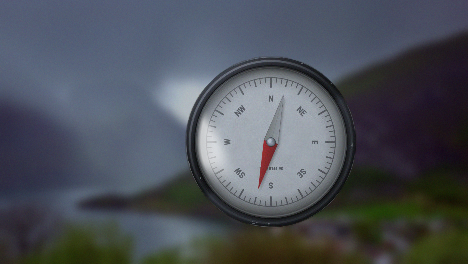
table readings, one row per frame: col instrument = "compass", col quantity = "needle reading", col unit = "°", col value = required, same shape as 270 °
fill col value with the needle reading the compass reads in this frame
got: 195 °
